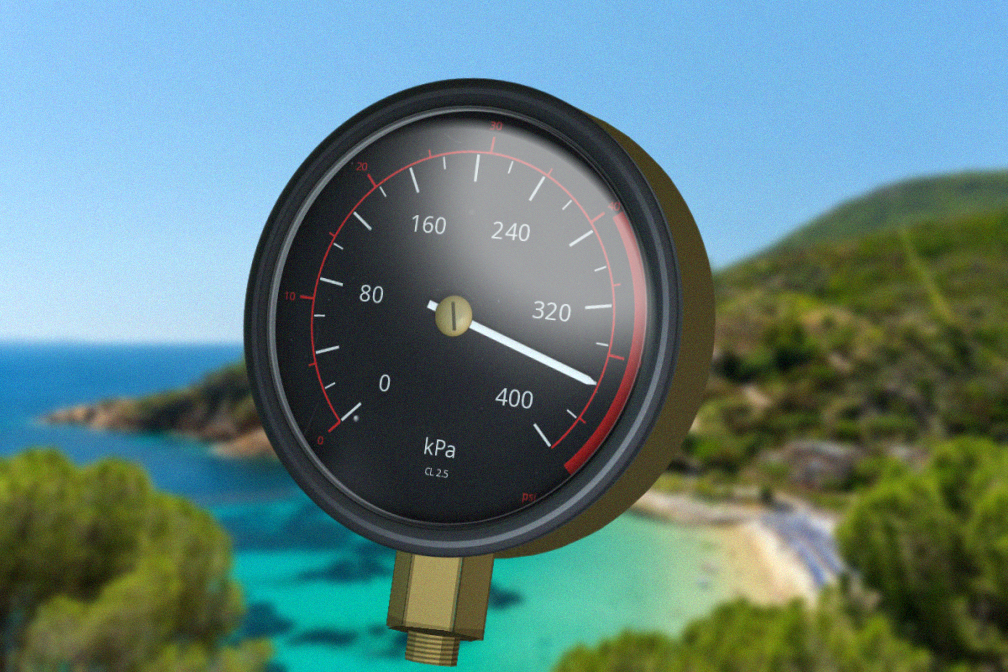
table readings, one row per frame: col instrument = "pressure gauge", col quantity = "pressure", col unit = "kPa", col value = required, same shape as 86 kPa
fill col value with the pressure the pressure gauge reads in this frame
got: 360 kPa
